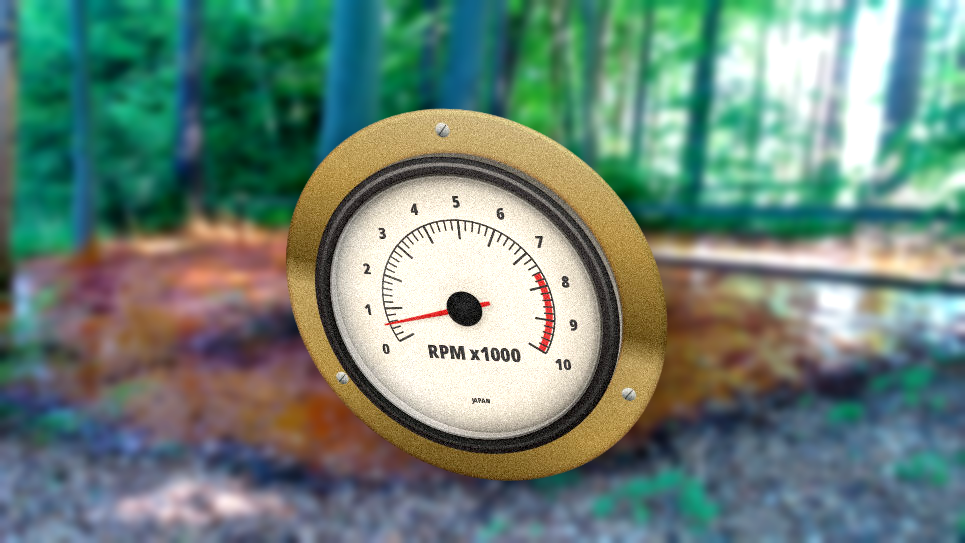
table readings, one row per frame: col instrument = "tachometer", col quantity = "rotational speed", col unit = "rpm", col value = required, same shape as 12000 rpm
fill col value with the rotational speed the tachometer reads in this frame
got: 600 rpm
